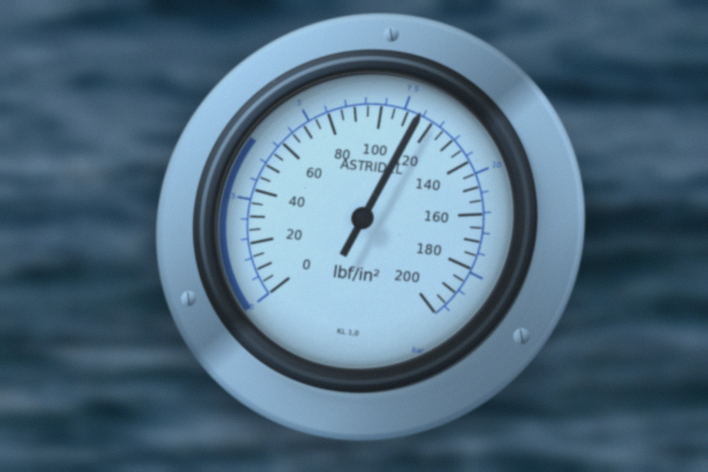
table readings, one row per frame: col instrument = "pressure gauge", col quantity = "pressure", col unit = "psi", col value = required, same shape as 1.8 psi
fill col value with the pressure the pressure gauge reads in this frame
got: 115 psi
